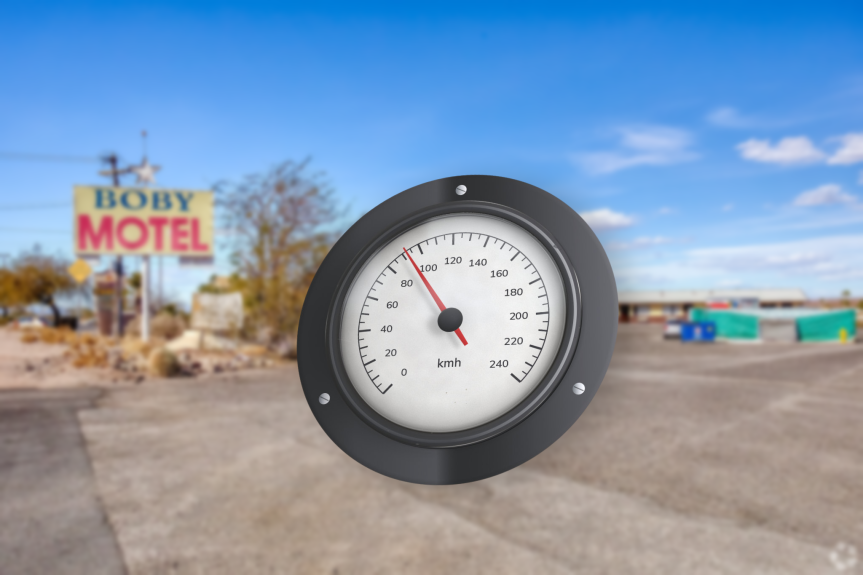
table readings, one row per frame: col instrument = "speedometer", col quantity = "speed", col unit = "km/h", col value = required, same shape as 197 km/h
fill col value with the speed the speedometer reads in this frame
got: 92.5 km/h
